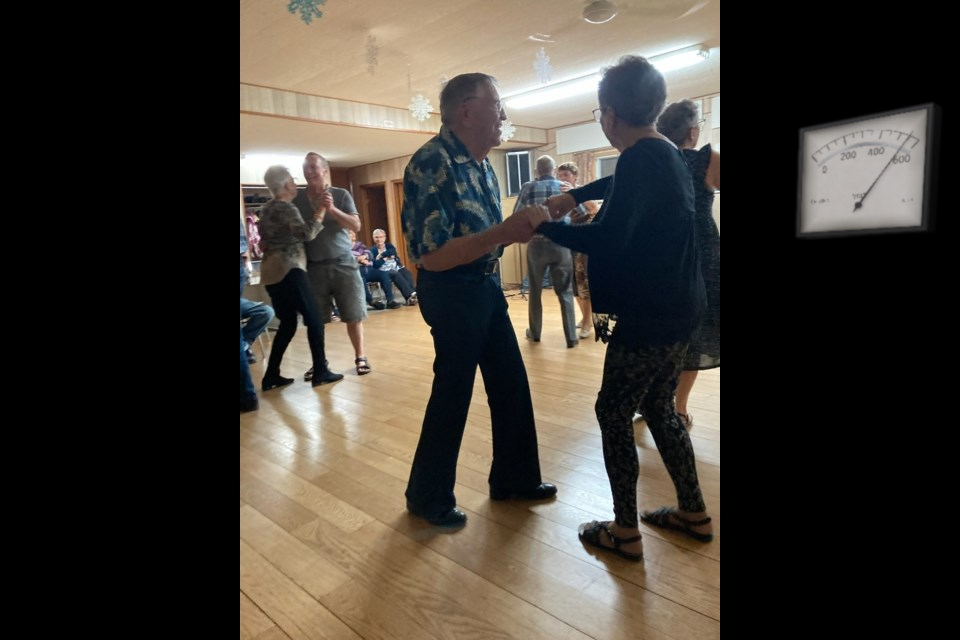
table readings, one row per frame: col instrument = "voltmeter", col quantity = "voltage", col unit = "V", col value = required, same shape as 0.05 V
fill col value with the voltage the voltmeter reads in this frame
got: 550 V
